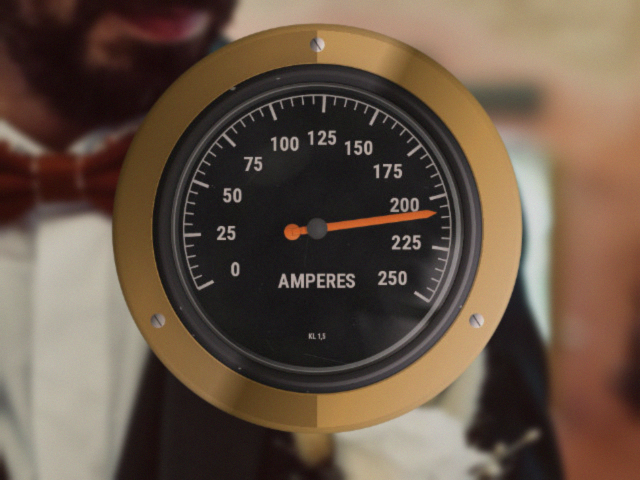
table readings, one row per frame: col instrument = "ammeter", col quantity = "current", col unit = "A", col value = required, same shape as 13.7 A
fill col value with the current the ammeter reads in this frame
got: 207.5 A
